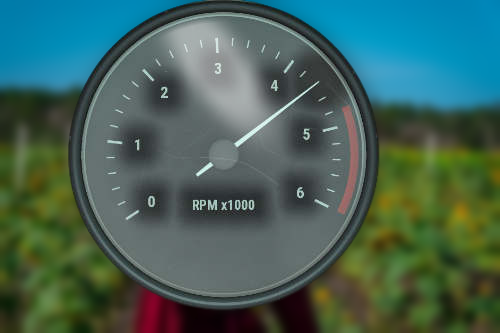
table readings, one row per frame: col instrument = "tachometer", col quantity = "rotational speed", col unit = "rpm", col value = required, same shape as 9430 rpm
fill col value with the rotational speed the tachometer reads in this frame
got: 4400 rpm
